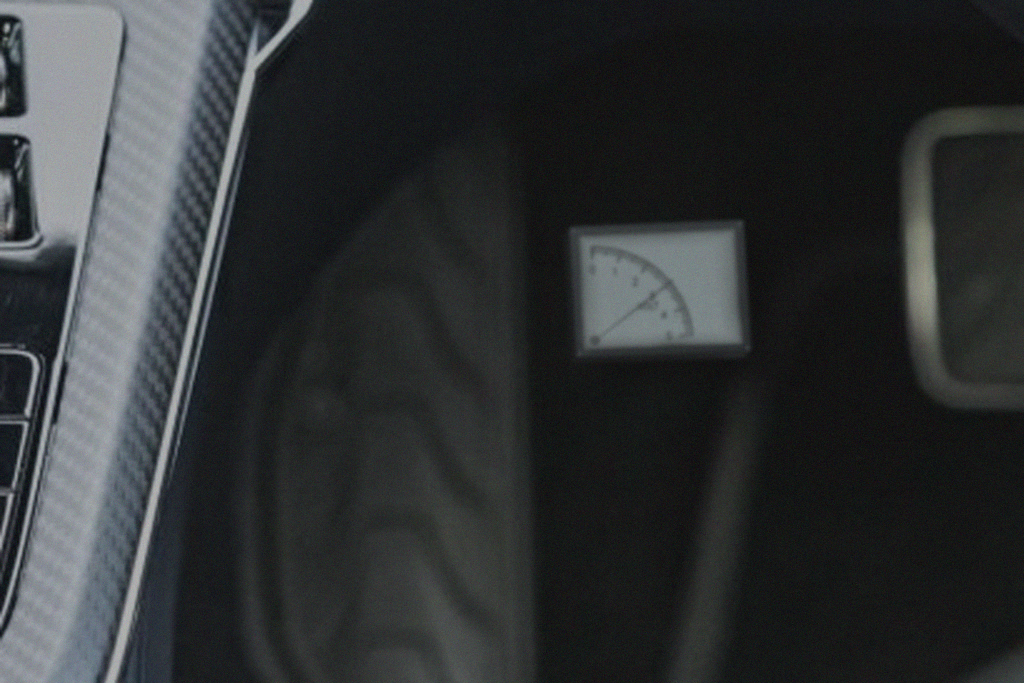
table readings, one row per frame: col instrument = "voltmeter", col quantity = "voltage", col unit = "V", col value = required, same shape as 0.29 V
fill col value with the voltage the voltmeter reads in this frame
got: 3 V
